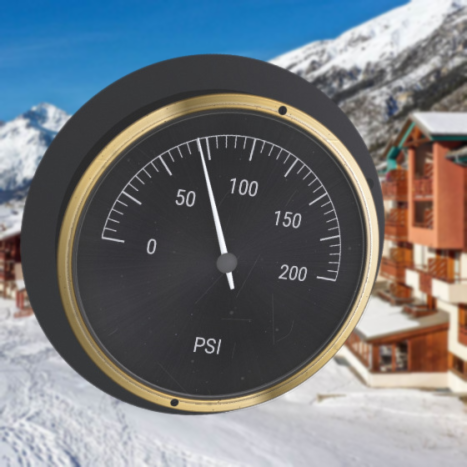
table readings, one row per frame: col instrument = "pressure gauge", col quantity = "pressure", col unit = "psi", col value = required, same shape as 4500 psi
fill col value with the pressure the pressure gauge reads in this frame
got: 70 psi
